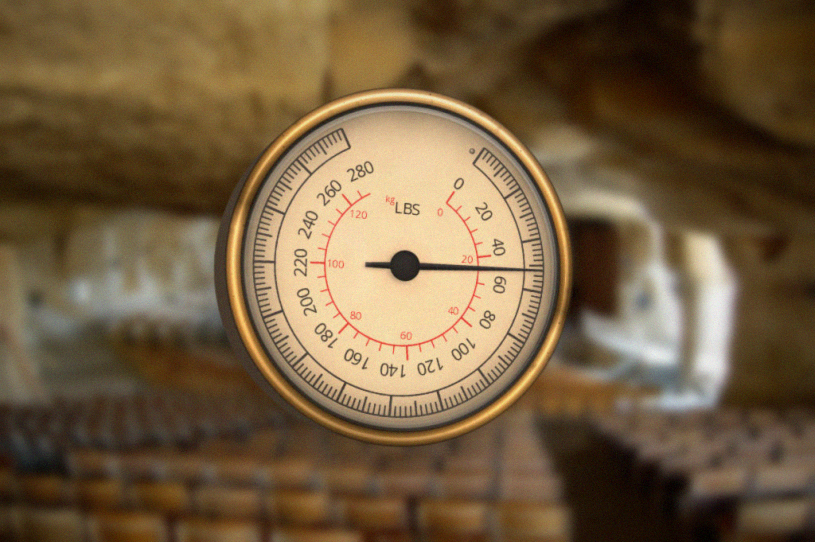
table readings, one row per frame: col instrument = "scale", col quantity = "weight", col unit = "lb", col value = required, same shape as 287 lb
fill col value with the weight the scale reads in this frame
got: 52 lb
